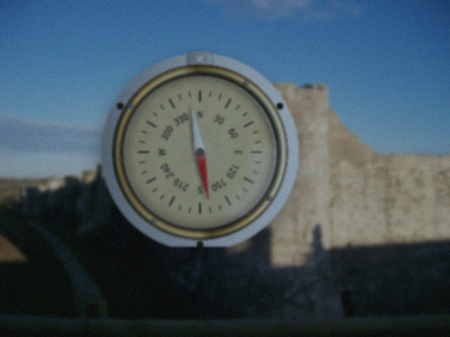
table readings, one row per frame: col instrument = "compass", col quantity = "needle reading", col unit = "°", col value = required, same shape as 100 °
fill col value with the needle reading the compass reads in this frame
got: 170 °
